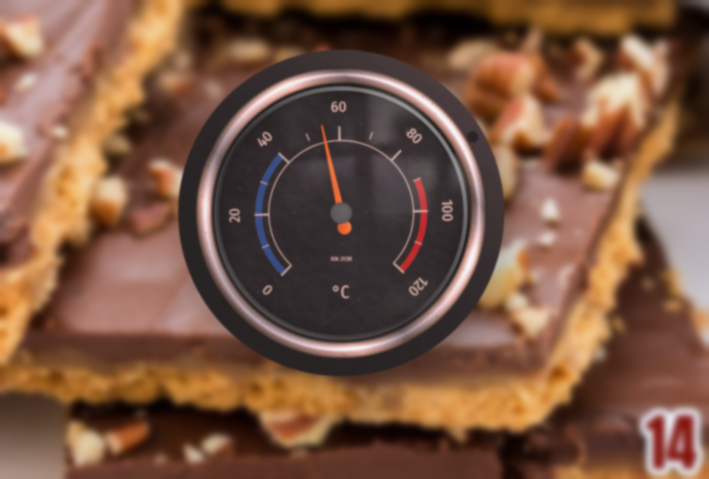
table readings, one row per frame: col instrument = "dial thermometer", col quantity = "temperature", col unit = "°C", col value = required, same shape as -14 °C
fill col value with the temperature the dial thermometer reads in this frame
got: 55 °C
